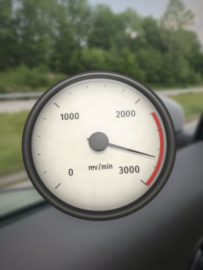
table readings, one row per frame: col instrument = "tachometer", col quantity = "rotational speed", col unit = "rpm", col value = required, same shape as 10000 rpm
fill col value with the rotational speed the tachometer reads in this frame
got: 2700 rpm
